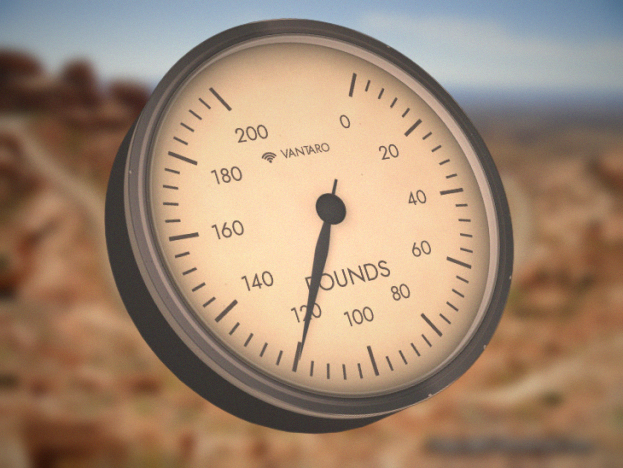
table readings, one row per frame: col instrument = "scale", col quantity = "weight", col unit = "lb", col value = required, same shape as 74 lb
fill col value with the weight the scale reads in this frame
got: 120 lb
